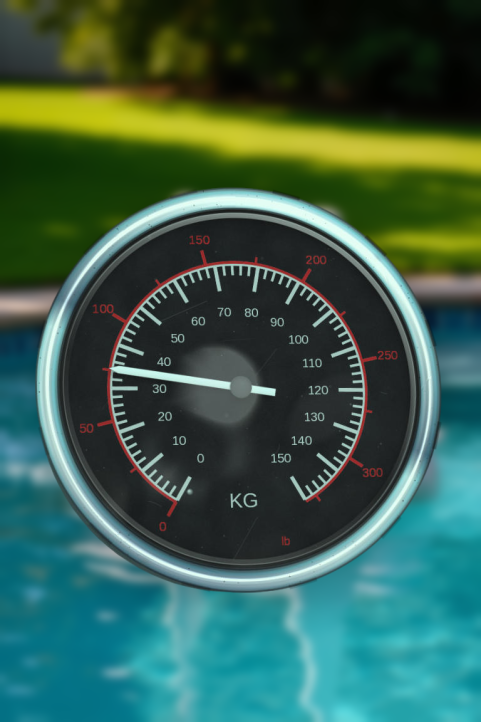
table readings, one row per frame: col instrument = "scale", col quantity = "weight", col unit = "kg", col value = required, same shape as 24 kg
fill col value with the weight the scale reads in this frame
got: 34 kg
